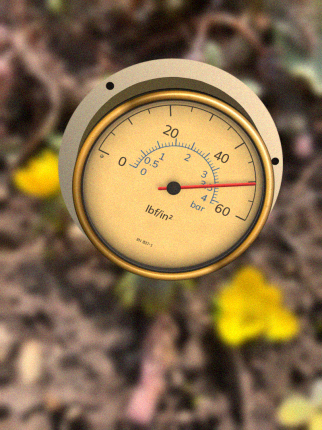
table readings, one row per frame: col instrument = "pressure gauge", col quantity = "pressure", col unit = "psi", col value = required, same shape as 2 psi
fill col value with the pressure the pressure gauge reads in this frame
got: 50 psi
